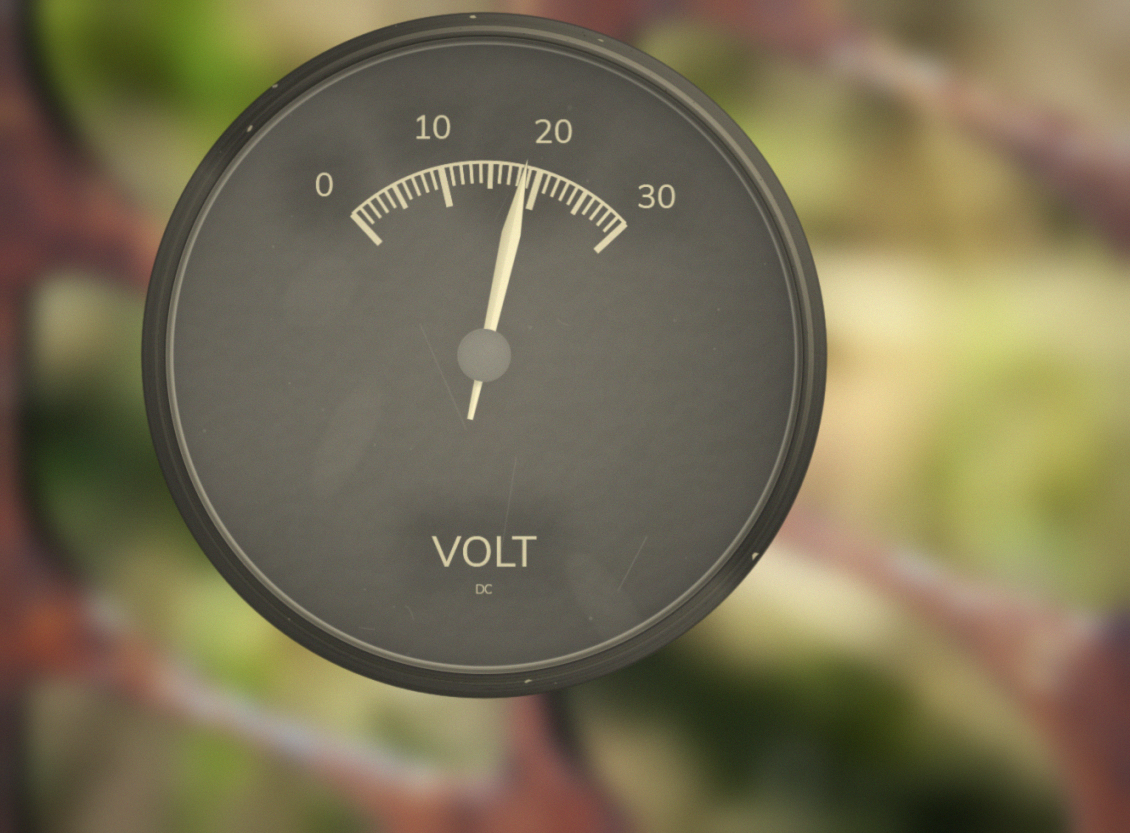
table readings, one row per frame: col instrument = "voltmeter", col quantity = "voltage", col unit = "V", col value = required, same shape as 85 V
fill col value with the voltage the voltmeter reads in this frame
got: 18.5 V
